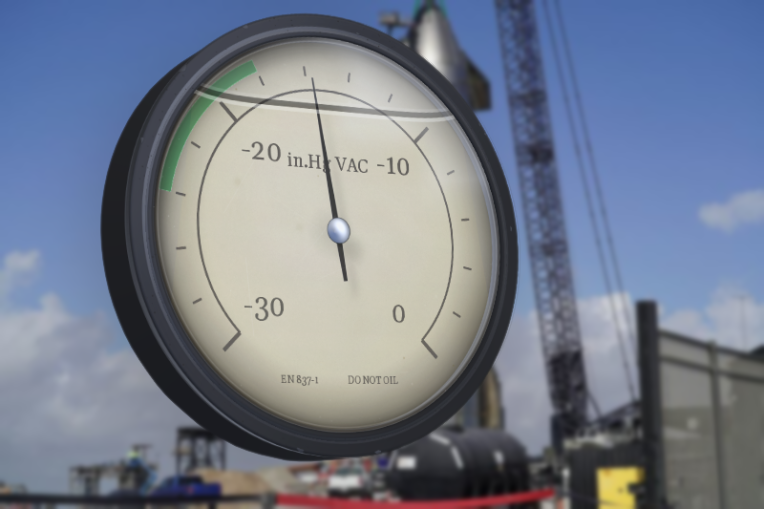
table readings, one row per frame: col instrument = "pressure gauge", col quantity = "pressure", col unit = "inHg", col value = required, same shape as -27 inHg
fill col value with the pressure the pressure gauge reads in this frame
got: -16 inHg
